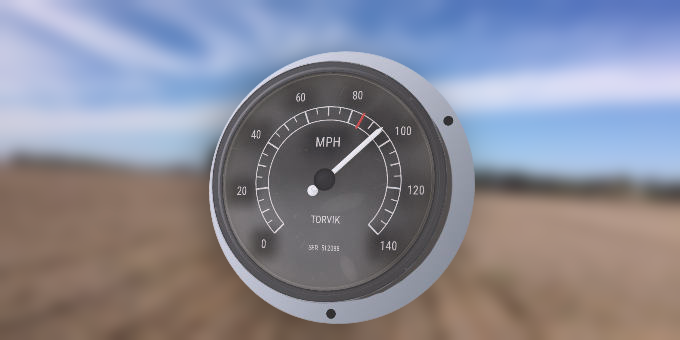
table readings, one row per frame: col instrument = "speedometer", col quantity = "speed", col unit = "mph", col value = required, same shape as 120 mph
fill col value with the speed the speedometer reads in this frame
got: 95 mph
